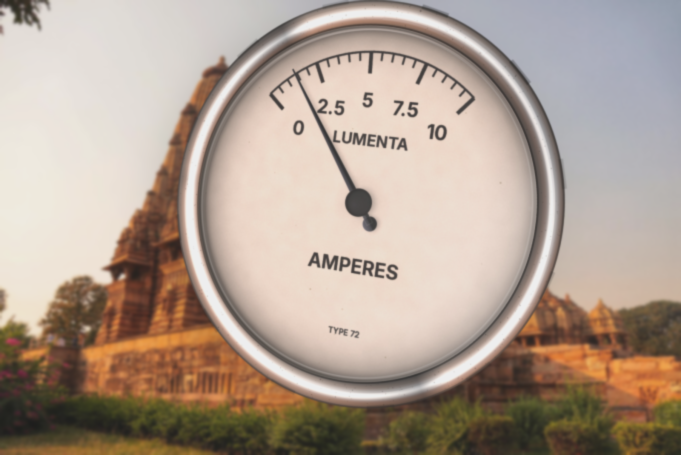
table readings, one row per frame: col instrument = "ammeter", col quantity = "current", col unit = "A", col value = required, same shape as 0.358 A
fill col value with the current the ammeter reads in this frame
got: 1.5 A
